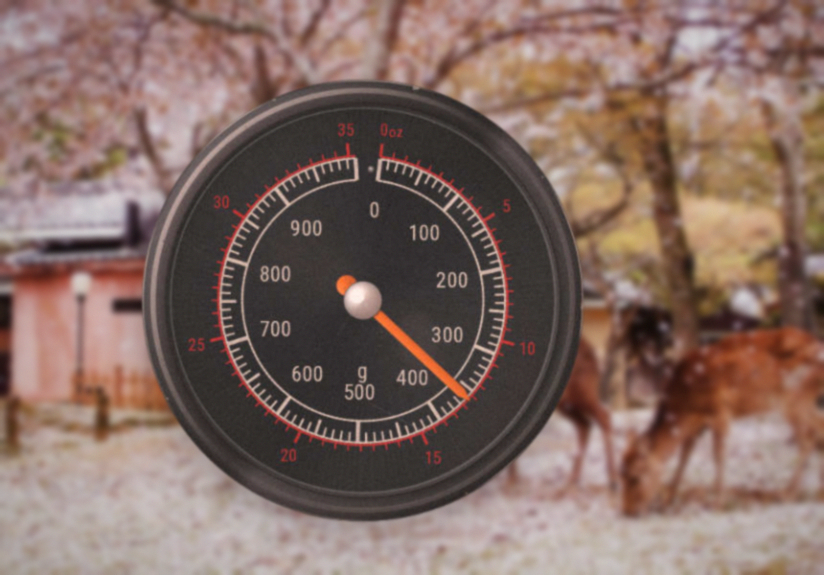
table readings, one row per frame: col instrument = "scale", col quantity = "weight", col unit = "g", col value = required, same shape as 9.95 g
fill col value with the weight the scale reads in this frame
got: 360 g
